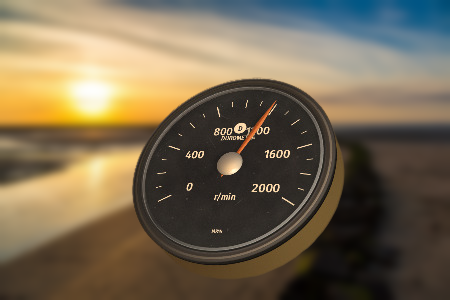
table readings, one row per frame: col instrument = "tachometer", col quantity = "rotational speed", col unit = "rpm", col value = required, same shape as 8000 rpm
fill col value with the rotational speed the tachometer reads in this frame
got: 1200 rpm
